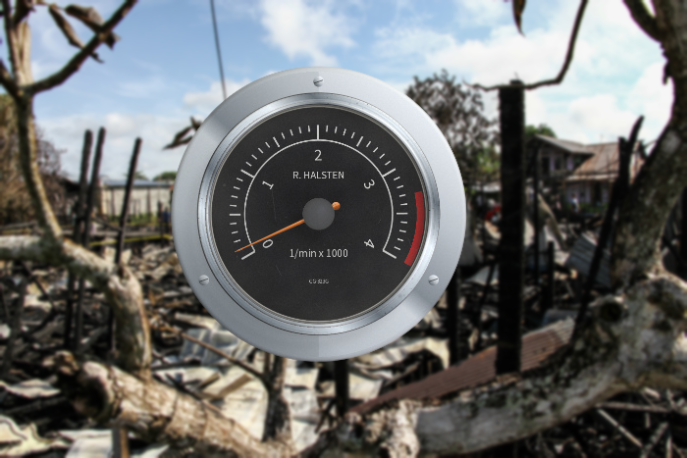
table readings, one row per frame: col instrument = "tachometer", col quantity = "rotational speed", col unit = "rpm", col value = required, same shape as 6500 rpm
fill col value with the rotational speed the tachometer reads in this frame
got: 100 rpm
